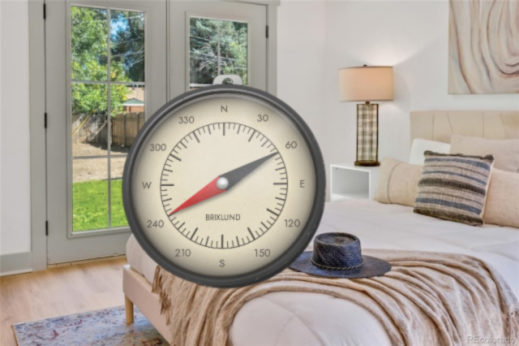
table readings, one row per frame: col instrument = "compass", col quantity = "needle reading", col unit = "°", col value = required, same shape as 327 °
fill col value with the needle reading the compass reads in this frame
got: 240 °
